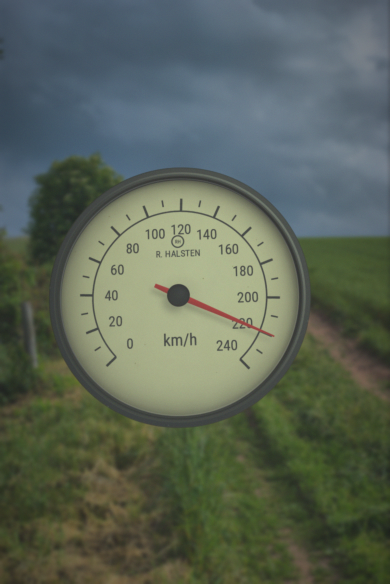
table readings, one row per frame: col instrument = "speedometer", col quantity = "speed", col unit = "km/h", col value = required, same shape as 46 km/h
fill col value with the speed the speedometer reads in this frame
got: 220 km/h
